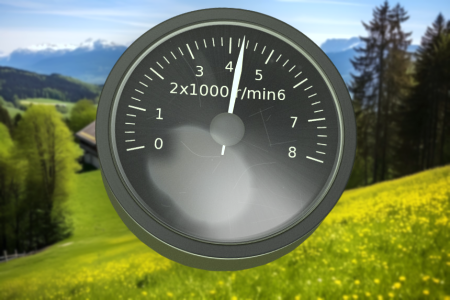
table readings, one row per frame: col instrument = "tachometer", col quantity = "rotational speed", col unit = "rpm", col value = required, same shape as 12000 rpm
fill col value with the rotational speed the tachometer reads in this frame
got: 4300 rpm
